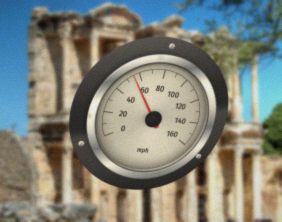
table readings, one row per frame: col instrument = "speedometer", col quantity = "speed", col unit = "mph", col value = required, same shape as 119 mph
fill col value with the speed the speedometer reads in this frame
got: 55 mph
